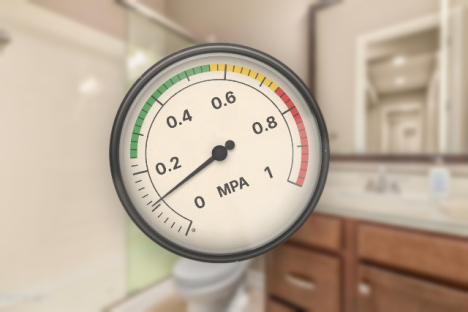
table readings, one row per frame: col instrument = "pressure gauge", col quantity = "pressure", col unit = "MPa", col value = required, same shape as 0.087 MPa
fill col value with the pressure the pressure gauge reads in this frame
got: 0.11 MPa
